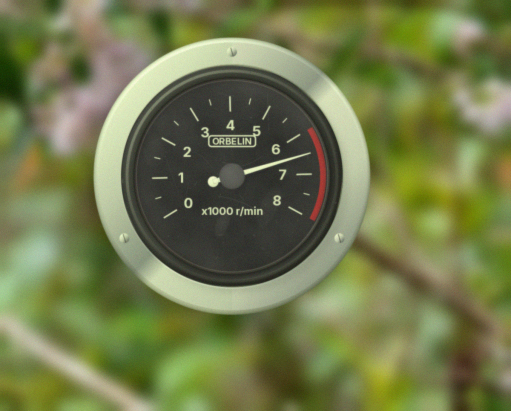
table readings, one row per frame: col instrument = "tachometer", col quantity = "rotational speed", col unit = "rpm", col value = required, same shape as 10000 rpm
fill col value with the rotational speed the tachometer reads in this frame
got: 6500 rpm
